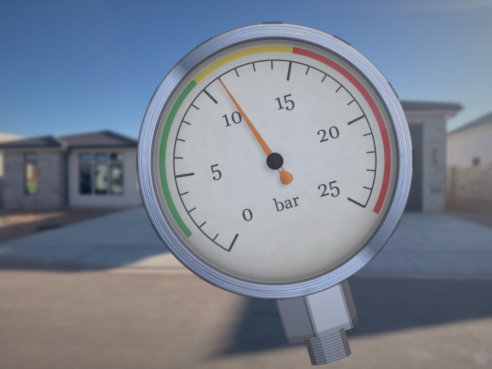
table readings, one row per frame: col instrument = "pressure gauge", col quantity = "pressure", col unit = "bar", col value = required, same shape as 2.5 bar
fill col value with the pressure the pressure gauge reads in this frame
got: 11 bar
